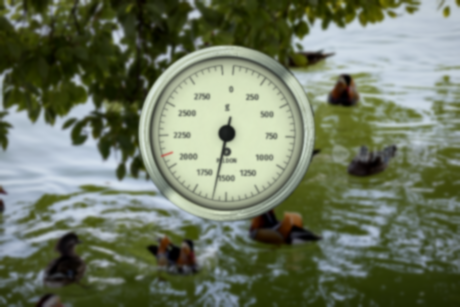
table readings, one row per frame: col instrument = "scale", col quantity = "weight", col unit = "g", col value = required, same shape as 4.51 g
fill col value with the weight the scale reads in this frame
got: 1600 g
